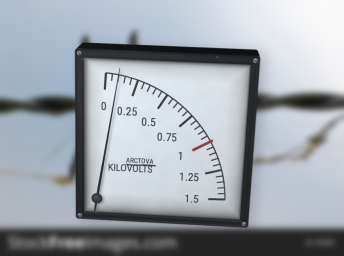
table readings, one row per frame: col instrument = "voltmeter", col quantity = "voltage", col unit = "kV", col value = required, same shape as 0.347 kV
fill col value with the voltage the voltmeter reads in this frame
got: 0.1 kV
